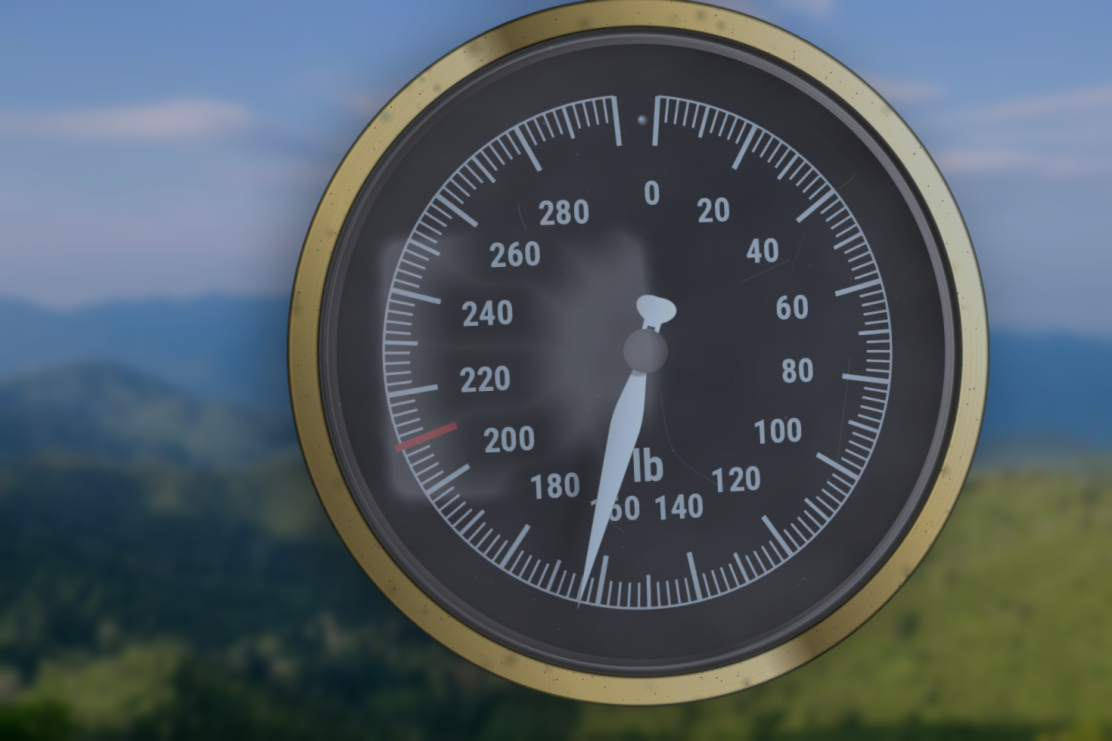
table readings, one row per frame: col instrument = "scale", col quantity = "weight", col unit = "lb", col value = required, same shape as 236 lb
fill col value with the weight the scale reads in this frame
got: 164 lb
